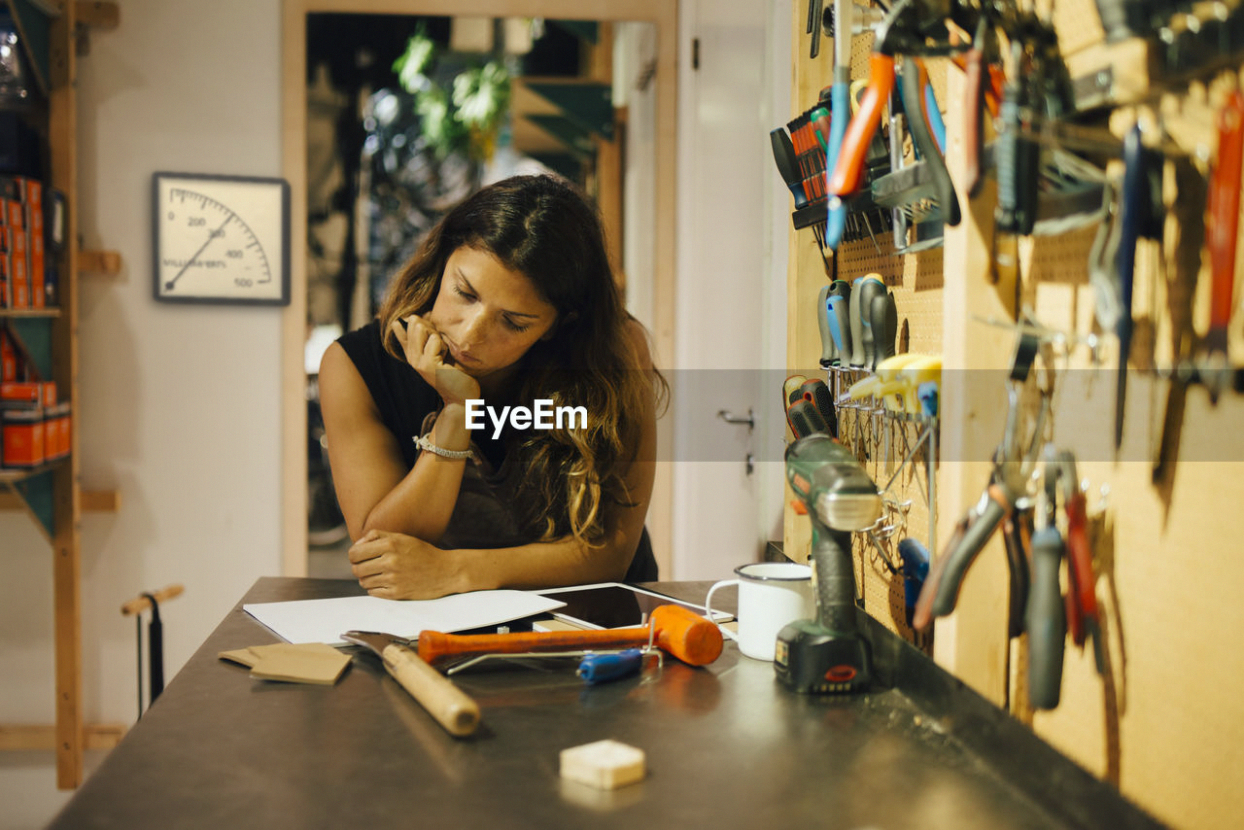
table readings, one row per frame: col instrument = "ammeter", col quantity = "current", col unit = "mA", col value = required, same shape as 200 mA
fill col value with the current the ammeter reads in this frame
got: 300 mA
